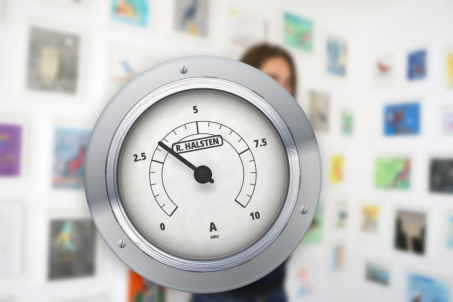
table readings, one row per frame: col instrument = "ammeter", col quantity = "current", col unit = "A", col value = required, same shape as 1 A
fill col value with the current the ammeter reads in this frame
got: 3.25 A
